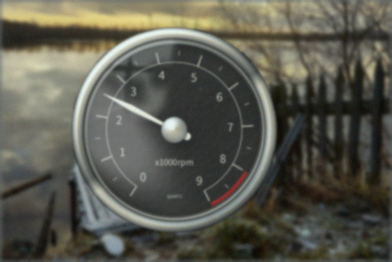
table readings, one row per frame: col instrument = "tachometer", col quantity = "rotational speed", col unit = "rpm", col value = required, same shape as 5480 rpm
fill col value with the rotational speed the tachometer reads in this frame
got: 2500 rpm
